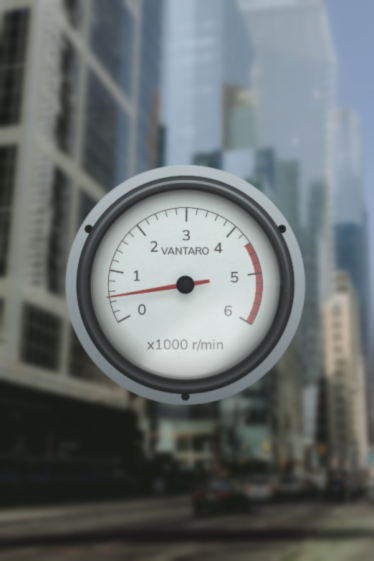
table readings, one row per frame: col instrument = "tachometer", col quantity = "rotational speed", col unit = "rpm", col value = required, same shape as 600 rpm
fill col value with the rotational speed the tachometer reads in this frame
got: 500 rpm
